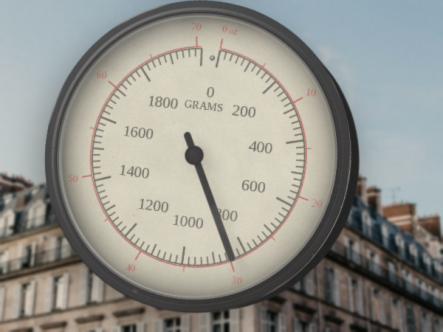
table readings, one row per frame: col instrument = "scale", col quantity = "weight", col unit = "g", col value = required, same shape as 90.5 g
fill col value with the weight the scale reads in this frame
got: 840 g
